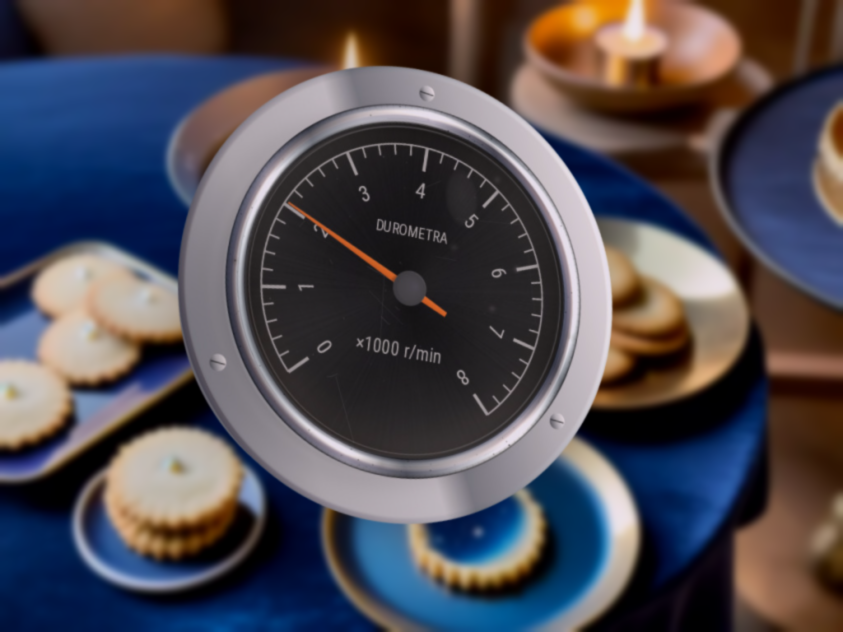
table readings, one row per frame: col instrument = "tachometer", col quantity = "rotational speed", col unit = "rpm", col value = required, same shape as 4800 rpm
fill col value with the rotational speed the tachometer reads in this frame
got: 2000 rpm
